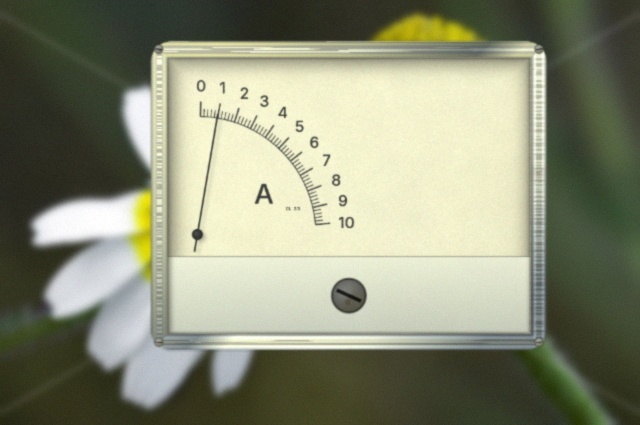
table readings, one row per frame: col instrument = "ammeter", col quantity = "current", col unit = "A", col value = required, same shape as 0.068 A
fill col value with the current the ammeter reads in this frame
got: 1 A
